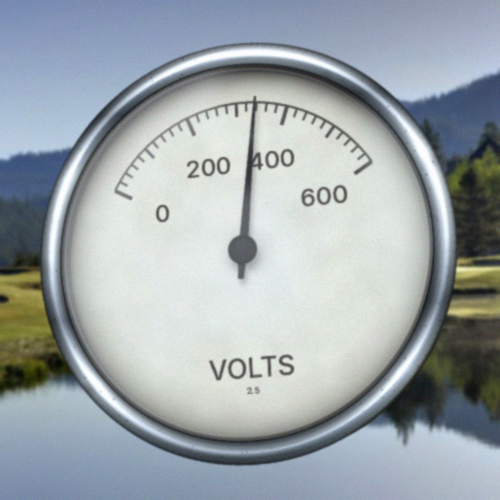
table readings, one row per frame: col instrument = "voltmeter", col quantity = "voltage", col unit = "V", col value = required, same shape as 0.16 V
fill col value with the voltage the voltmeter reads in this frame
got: 340 V
